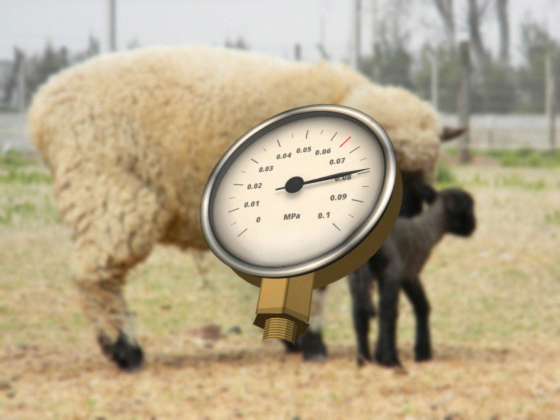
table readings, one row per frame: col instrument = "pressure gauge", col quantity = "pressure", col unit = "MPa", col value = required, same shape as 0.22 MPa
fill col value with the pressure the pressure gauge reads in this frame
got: 0.08 MPa
